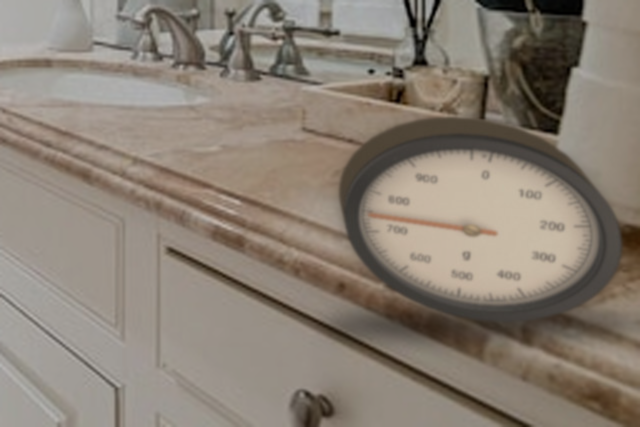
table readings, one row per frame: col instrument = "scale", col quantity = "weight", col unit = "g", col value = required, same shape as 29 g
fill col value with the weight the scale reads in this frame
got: 750 g
